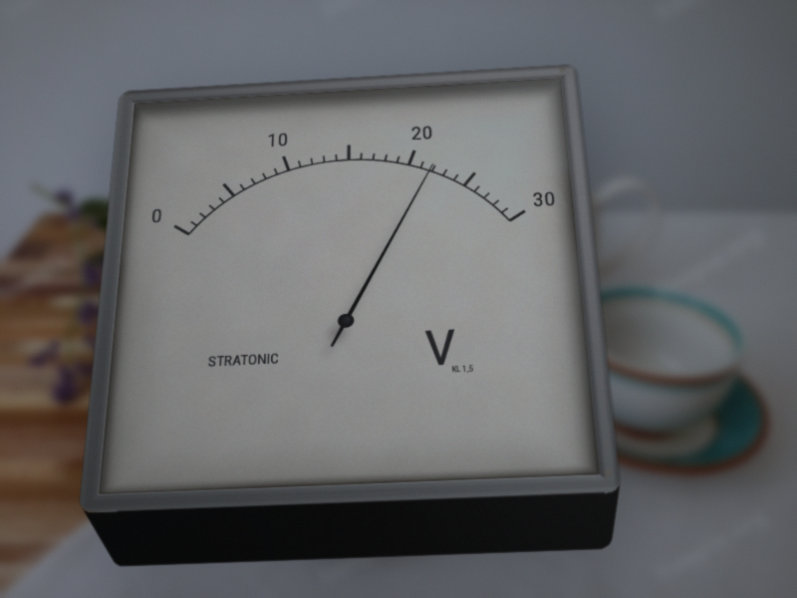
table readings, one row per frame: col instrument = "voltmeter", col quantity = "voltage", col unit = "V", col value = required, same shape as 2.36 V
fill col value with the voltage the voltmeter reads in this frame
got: 22 V
